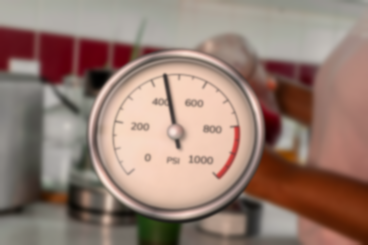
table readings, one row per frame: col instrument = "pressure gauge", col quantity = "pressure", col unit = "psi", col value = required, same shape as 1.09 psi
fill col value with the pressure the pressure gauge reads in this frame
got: 450 psi
